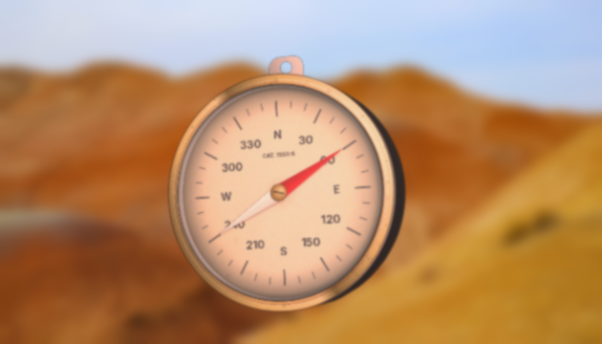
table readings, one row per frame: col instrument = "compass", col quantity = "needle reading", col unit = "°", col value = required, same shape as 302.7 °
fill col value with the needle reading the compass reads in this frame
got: 60 °
